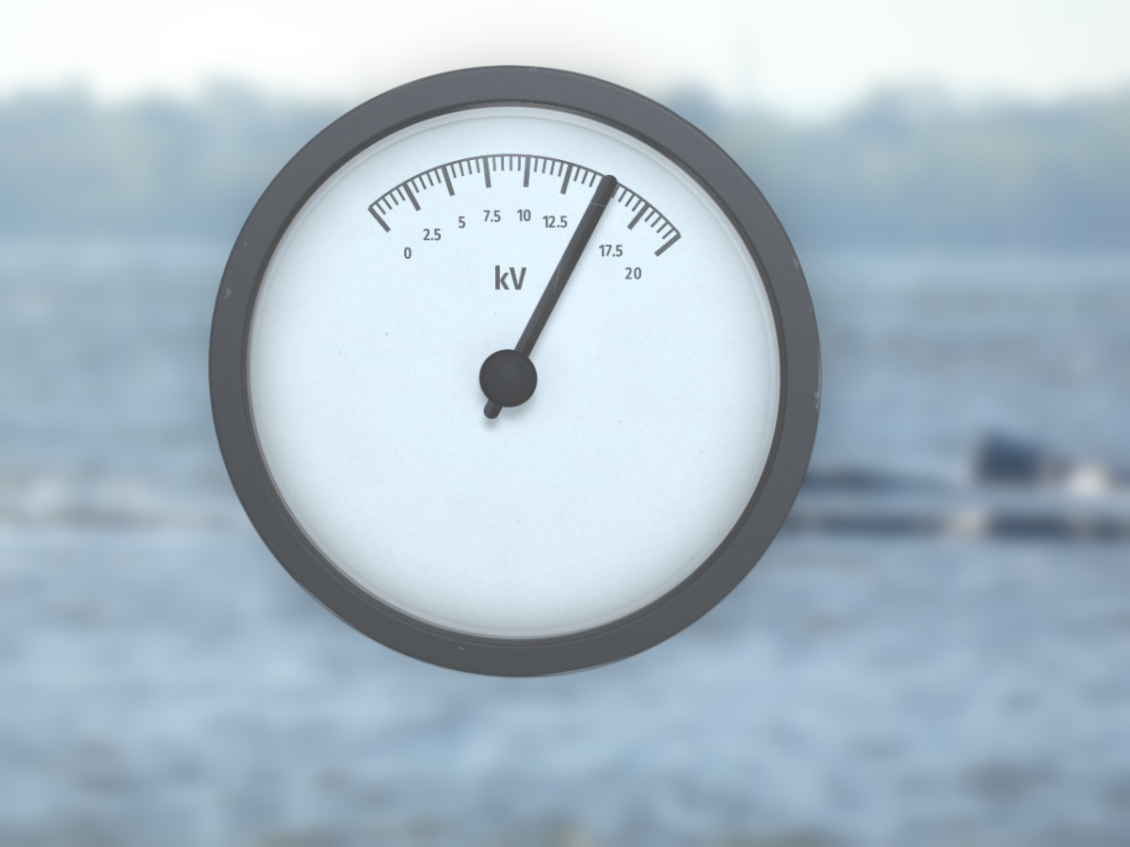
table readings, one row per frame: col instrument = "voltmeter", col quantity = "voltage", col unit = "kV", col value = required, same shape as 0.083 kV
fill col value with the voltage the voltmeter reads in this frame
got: 15 kV
